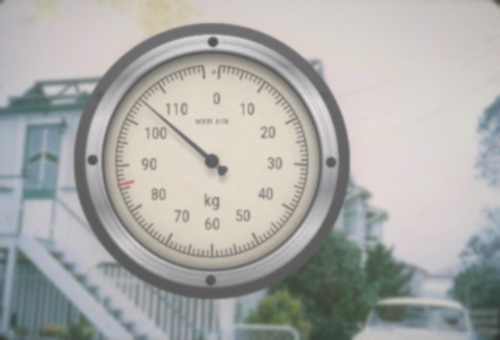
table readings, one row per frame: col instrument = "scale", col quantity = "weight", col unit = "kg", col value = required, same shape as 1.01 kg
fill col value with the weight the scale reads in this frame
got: 105 kg
